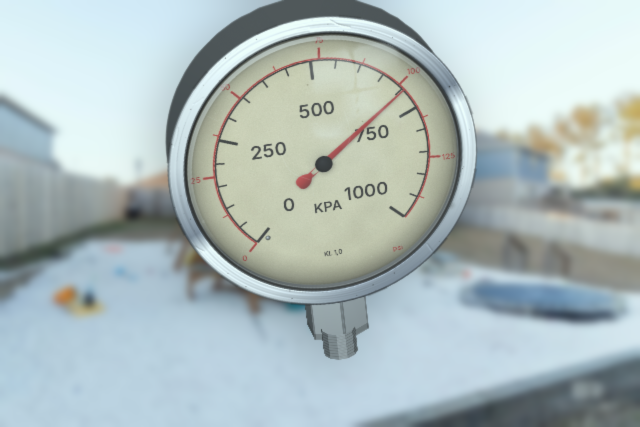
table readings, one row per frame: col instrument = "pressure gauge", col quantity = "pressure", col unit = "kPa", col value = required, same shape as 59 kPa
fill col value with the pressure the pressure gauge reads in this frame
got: 700 kPa
